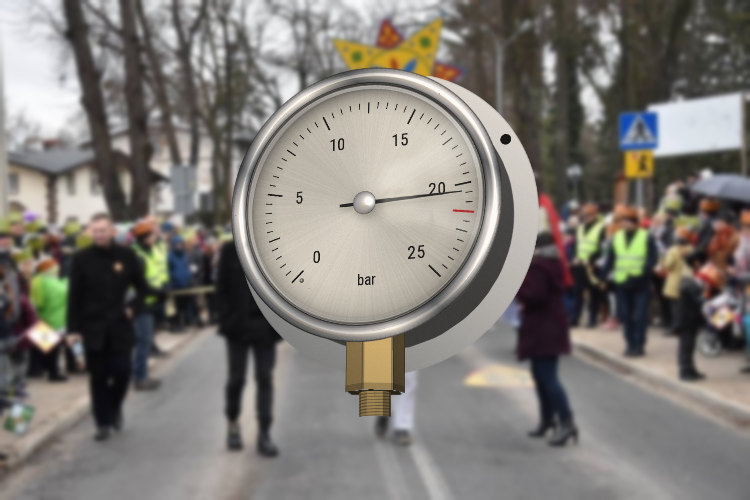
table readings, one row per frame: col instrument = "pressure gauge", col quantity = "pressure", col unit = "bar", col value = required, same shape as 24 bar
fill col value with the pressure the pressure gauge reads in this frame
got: 20.5 bar
